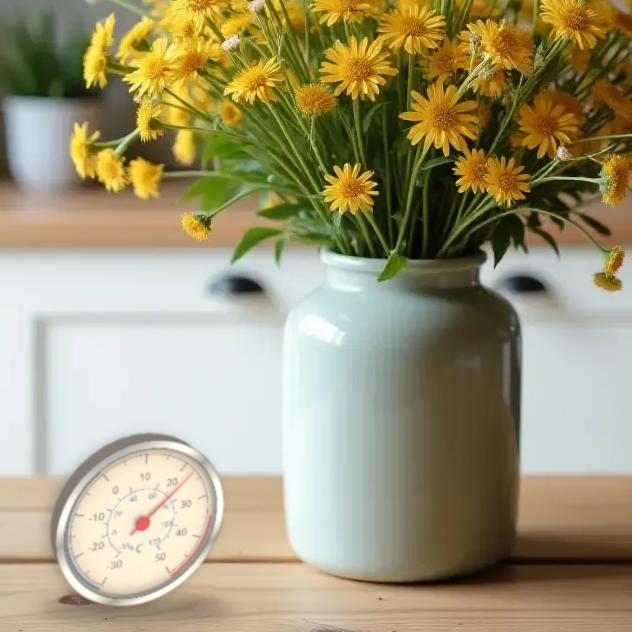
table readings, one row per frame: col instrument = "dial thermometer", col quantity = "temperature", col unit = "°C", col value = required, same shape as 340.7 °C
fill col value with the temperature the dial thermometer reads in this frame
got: 22.5 °C
